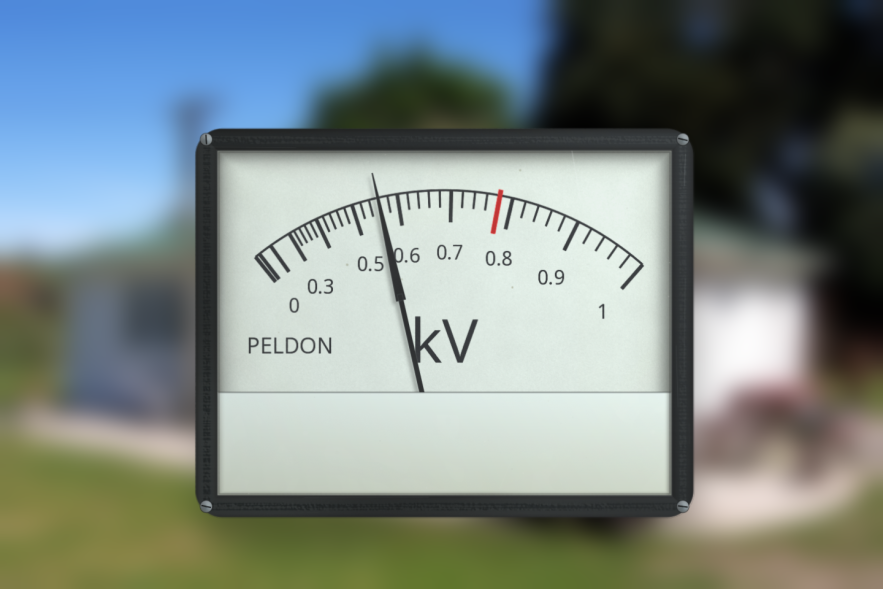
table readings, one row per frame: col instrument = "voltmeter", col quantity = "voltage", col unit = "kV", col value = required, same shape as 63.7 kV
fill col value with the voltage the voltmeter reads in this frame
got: 0.56 kV
